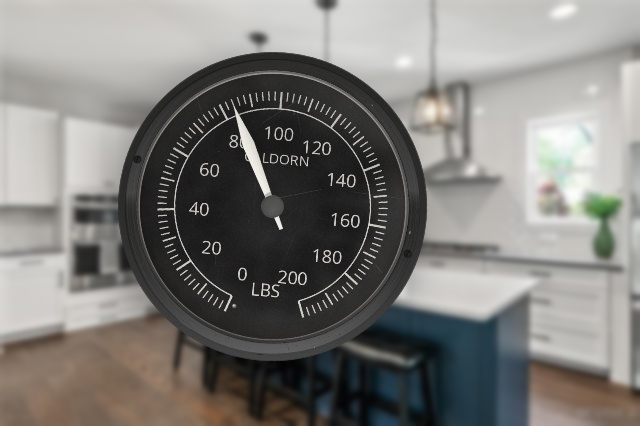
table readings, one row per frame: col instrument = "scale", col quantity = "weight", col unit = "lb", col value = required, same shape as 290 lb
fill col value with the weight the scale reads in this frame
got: 84 lb
